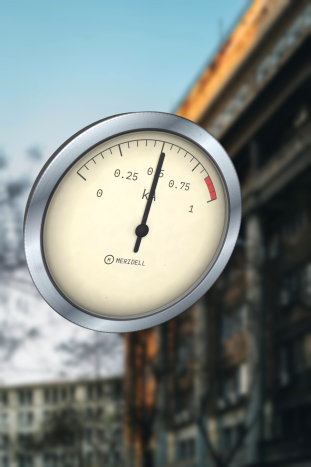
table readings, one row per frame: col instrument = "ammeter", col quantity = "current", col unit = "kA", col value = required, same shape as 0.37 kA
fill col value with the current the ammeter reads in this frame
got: 0.5 kA
